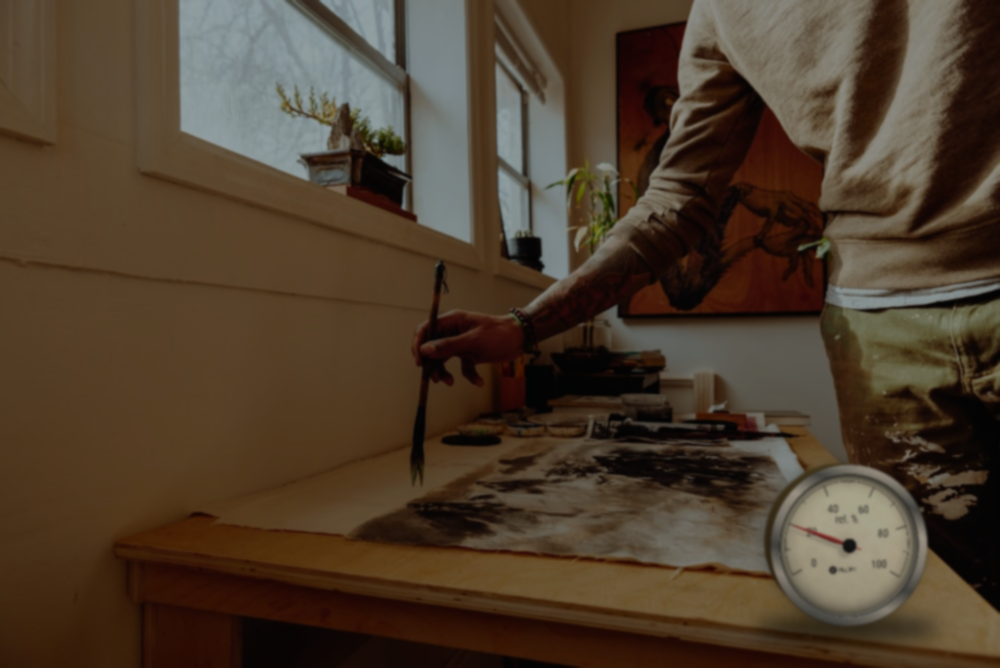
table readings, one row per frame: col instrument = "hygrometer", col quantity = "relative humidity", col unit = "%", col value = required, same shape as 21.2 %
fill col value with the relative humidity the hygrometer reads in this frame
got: 20 %
